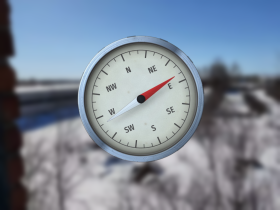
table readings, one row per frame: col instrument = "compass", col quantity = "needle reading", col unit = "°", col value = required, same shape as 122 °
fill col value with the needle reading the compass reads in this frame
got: 80 °
